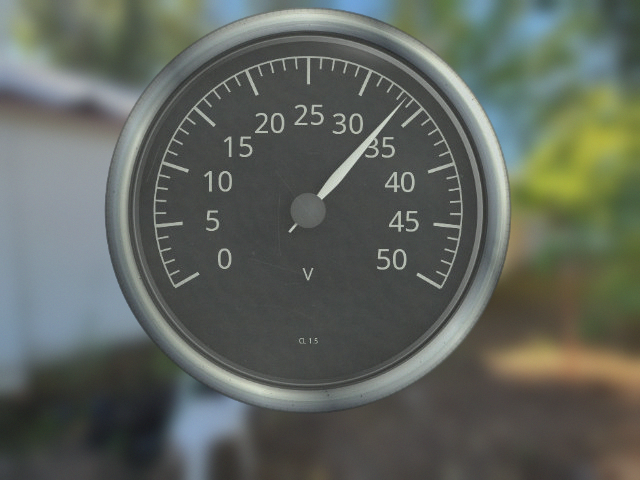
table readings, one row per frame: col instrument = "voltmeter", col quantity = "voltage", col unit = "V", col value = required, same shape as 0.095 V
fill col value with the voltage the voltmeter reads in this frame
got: 33.5 V
